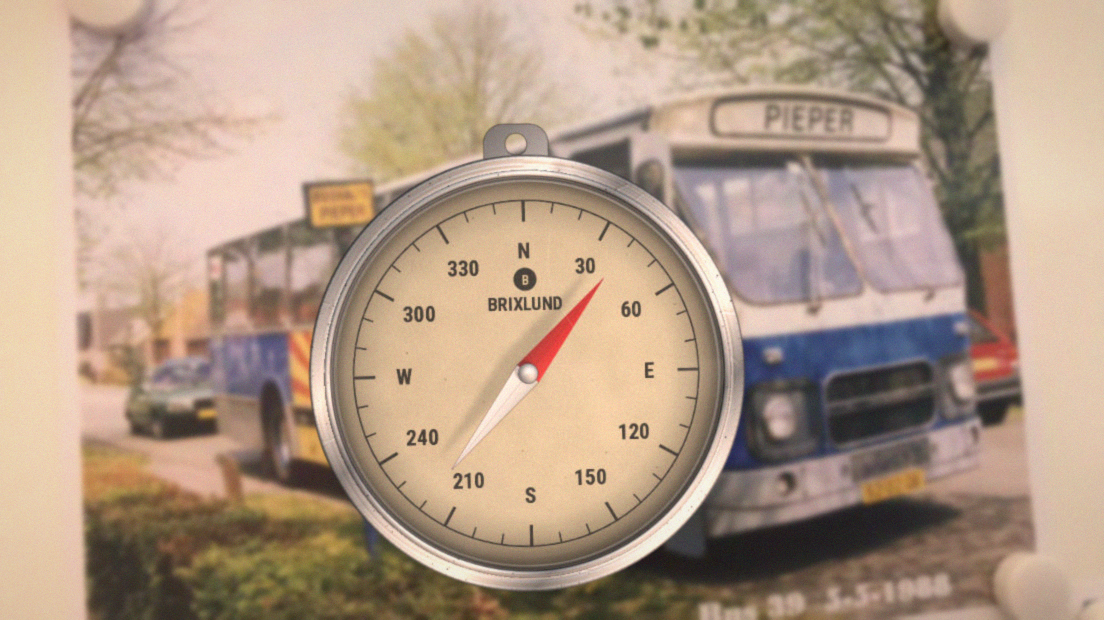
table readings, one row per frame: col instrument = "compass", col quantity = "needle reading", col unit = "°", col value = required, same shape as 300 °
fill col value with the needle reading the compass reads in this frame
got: 40 °
